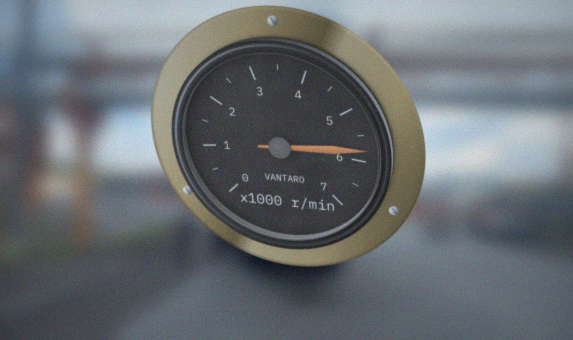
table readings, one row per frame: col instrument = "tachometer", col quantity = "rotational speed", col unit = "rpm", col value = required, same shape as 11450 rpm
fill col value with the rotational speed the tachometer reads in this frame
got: 5750 rpm
